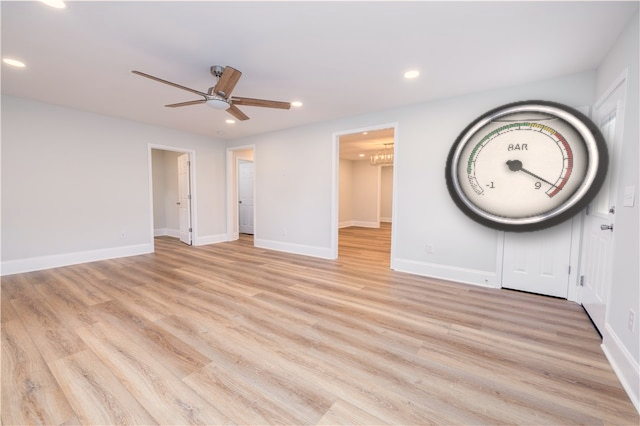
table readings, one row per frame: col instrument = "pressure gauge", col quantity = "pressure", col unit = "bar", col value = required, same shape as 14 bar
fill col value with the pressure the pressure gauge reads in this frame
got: 8.5 bar
